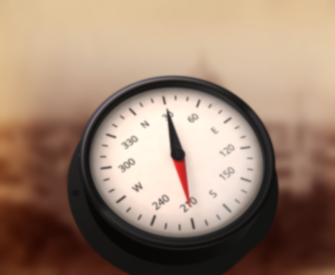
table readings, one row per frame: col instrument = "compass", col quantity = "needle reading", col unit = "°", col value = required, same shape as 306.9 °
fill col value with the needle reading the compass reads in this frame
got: 210 °
